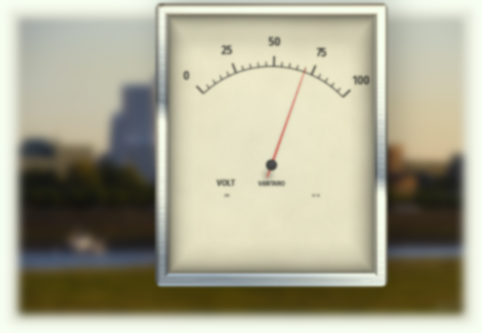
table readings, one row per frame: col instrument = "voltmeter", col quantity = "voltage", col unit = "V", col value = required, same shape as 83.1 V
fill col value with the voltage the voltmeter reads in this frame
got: 70 V
